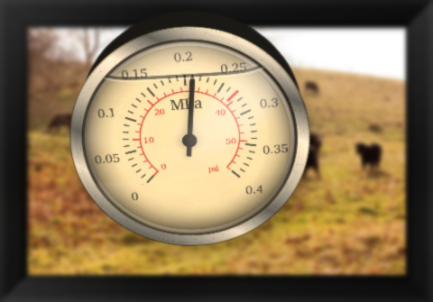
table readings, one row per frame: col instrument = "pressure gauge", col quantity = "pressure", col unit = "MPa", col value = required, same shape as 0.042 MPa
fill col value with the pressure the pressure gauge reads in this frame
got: 0.21 MPa
